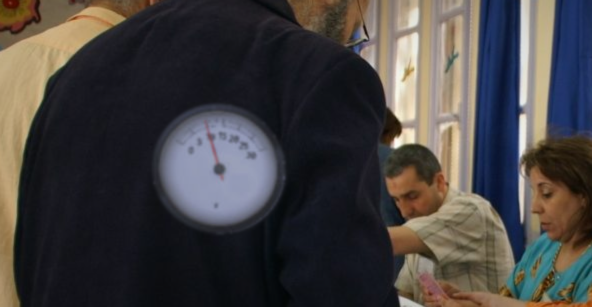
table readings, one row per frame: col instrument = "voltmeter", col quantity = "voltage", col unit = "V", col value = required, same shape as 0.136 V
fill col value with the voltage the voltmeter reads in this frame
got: 10 V
